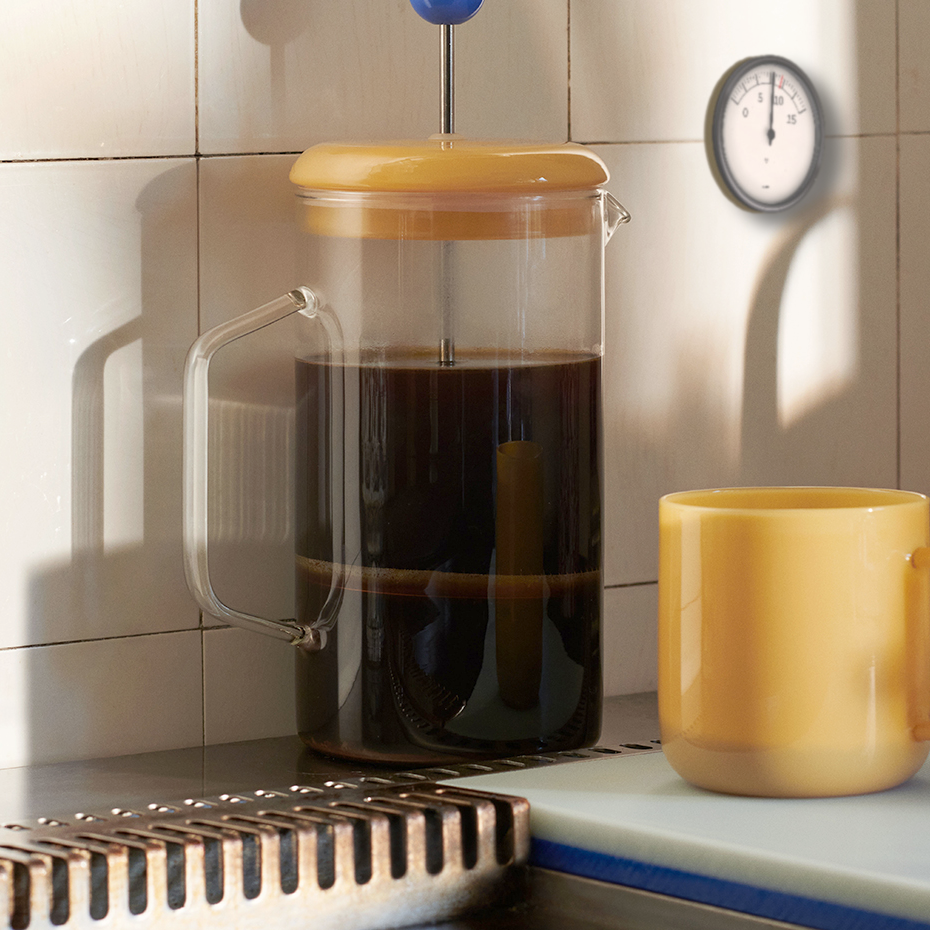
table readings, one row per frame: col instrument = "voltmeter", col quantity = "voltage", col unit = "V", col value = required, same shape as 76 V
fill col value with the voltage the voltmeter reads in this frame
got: 7.5 V
